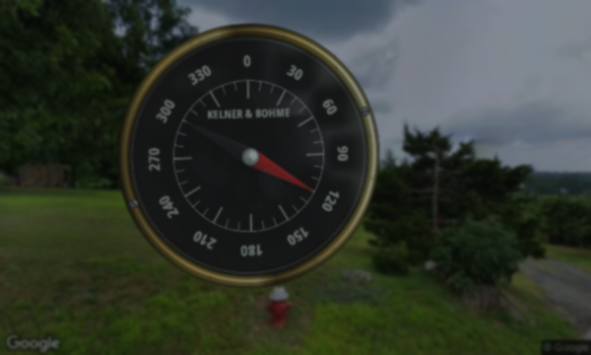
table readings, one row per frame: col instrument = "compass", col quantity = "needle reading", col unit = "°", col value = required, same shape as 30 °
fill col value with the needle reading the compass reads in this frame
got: 120 °
